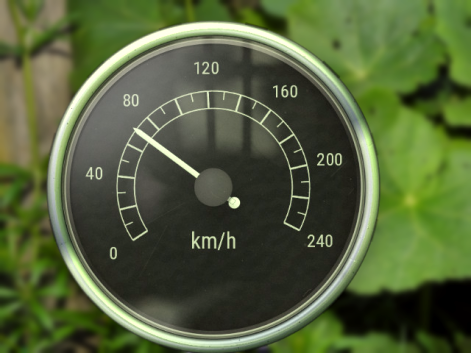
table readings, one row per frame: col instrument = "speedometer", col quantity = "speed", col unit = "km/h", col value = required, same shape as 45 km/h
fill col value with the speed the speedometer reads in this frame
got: 70 km/h
